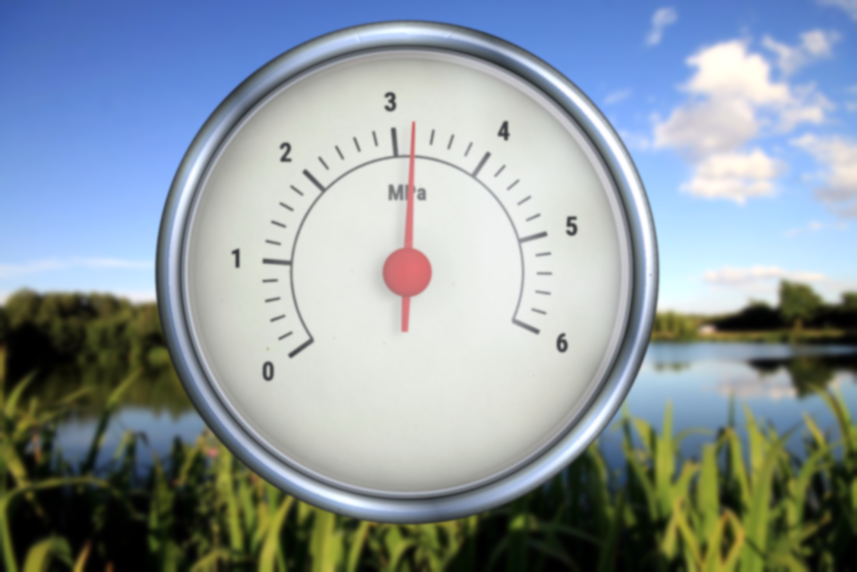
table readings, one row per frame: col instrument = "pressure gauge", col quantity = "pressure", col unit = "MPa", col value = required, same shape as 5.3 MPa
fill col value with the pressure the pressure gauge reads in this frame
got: 3.2 MPa
